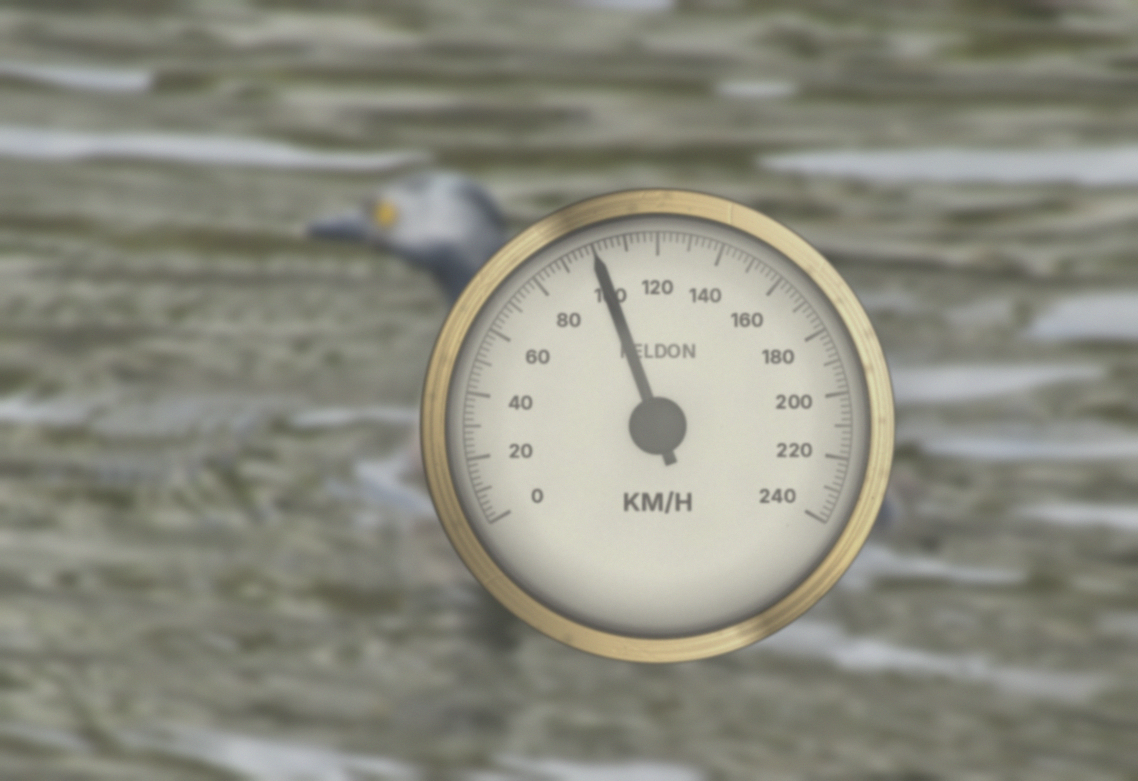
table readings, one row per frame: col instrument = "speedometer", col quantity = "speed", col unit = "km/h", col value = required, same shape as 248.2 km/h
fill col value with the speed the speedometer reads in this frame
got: 100 km/h
